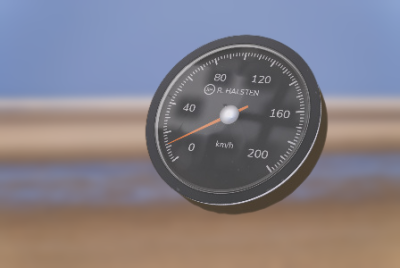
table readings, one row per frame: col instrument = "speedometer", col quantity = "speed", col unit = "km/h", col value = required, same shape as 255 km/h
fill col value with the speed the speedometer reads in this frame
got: 10 km/h
